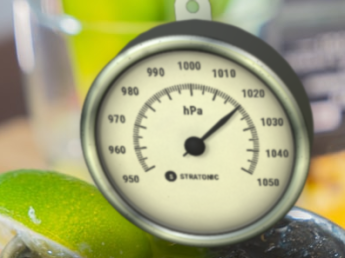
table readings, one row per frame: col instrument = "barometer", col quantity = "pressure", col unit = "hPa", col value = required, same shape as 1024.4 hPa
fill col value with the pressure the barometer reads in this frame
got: 1020 hPa
